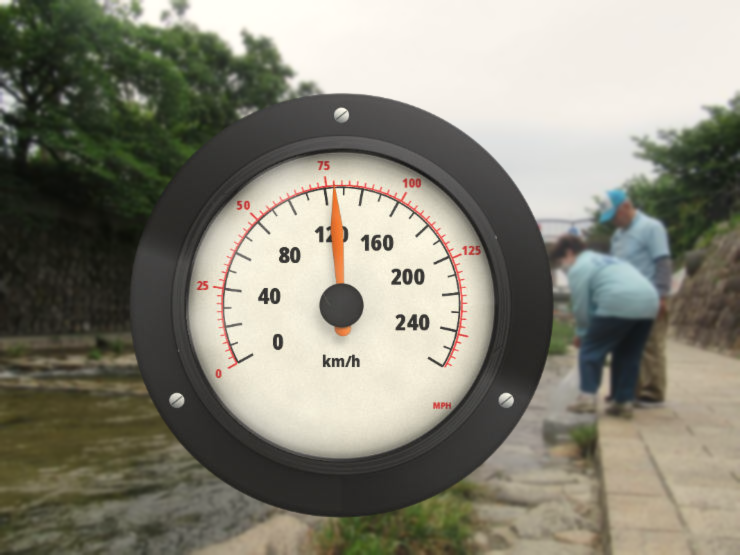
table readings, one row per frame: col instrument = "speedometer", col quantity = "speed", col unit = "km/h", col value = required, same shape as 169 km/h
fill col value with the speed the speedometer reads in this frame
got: 125 km/h
